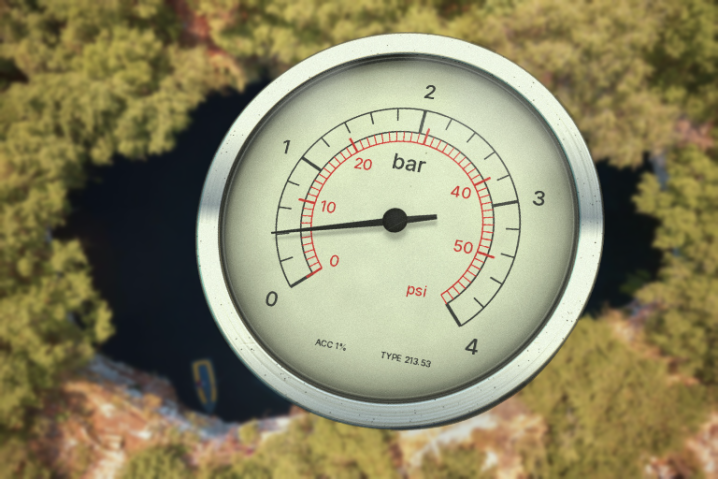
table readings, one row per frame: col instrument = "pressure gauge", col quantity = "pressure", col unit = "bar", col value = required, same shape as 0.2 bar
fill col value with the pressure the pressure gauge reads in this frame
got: 0.4 bar
